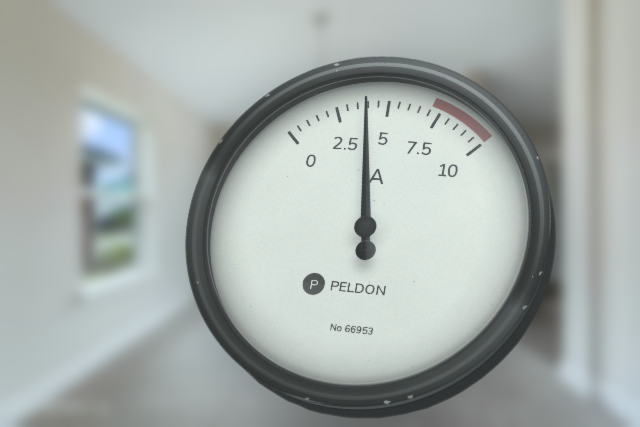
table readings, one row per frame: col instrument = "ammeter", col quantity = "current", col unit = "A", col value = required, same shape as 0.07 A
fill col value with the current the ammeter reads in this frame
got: 4 A
